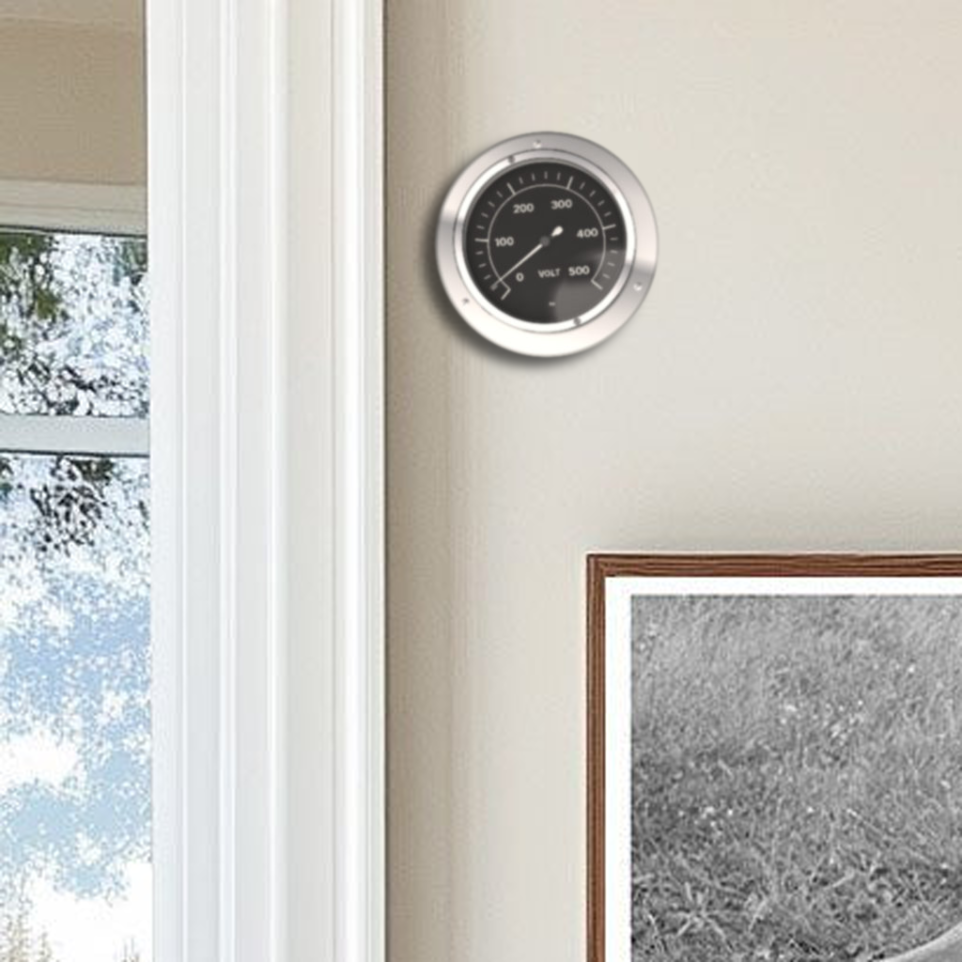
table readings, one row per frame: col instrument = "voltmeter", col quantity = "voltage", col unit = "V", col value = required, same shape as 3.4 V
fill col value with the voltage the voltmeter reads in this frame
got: 20 V
